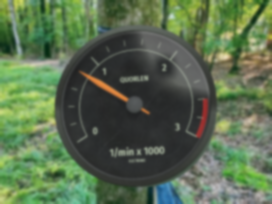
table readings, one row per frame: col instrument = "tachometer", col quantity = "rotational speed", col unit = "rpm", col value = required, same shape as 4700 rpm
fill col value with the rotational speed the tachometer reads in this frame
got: 800 rpm
